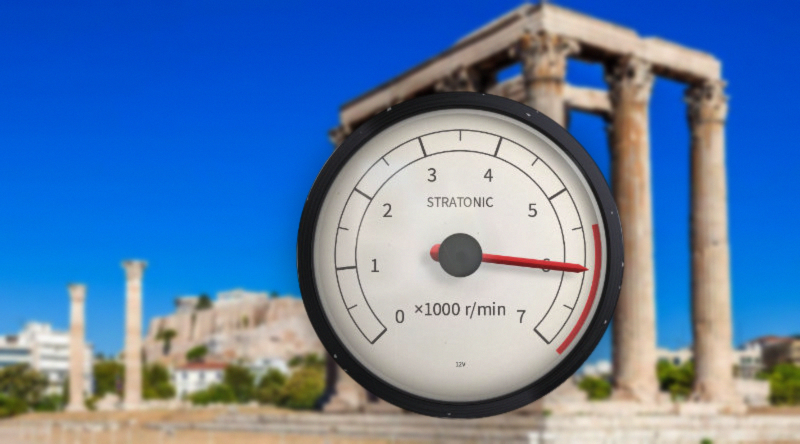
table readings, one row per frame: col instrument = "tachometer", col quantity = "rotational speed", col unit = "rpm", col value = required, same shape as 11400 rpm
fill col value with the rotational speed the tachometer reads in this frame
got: 6000 rpm
